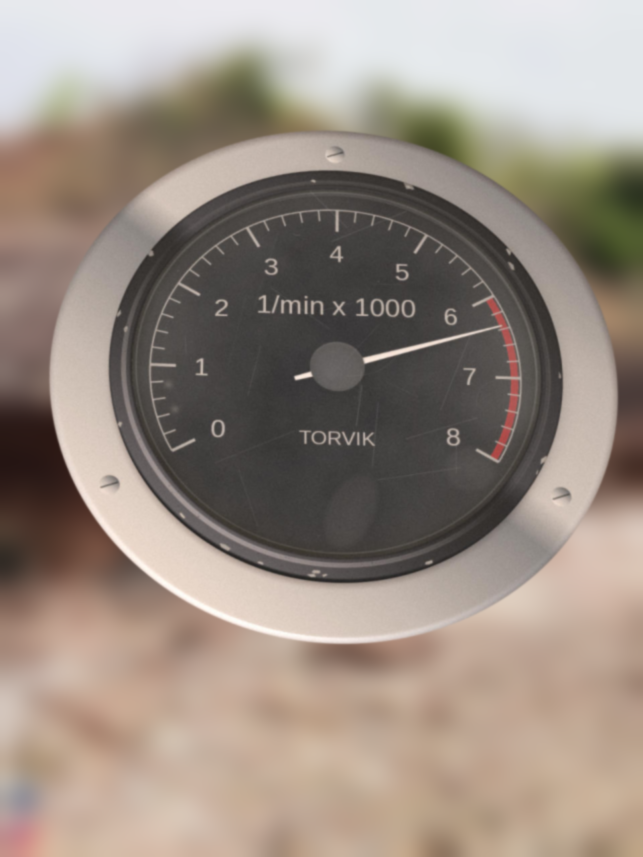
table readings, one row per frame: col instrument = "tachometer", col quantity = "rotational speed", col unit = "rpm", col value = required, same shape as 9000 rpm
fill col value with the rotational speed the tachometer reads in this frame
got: 6400 rpm
